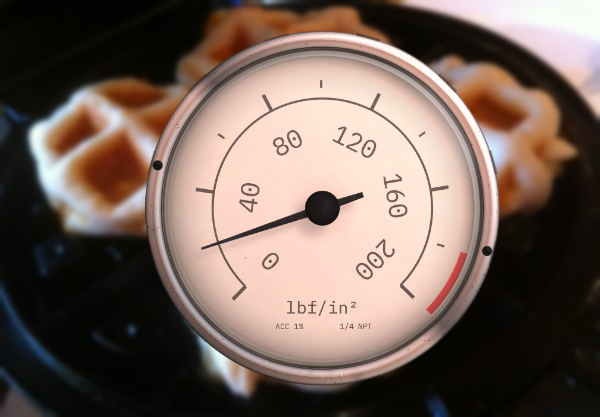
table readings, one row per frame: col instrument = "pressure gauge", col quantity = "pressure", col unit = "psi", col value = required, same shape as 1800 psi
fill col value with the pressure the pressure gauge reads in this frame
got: 20 psi
